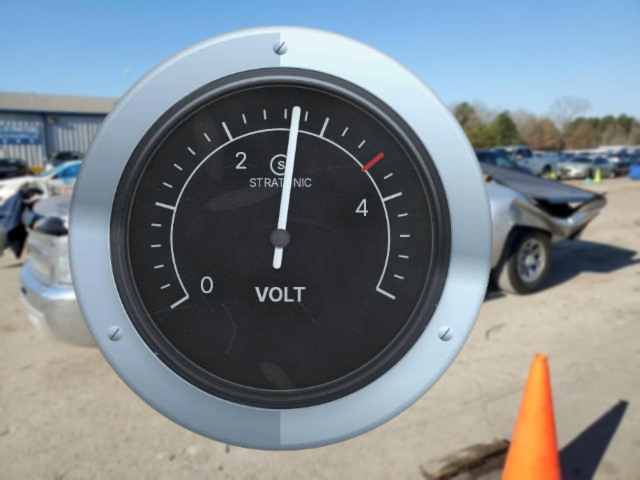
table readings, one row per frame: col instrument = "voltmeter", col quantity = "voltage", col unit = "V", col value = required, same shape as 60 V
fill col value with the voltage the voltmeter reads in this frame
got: 2.7 V
